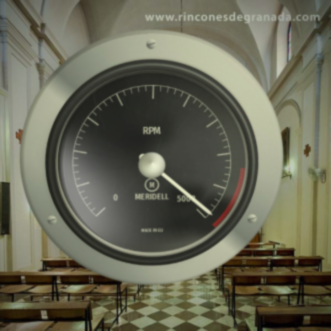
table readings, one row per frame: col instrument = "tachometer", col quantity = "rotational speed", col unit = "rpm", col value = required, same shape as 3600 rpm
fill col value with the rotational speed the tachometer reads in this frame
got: 4900 rpm
